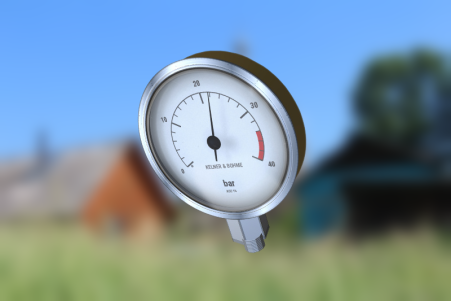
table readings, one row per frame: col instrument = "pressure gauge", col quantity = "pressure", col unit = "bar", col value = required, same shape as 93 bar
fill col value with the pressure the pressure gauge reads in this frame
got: 22 bar
